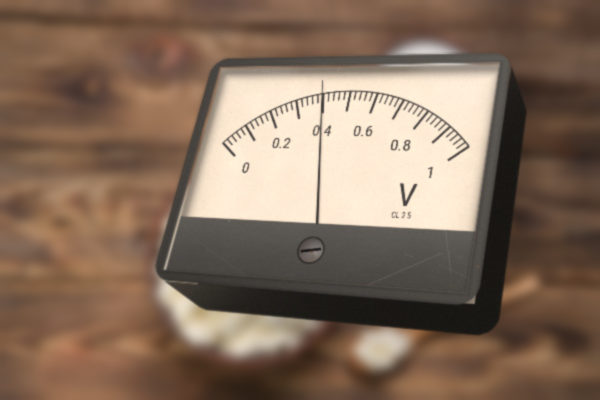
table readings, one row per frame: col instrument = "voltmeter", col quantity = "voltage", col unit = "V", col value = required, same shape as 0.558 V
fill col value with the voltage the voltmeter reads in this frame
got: 0.4 V
